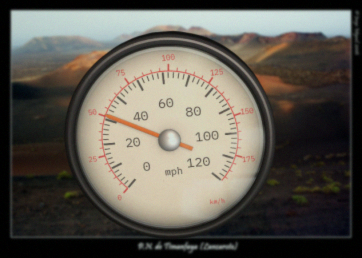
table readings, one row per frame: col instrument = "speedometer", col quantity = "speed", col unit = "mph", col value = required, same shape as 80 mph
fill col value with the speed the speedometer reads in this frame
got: 32 mph
